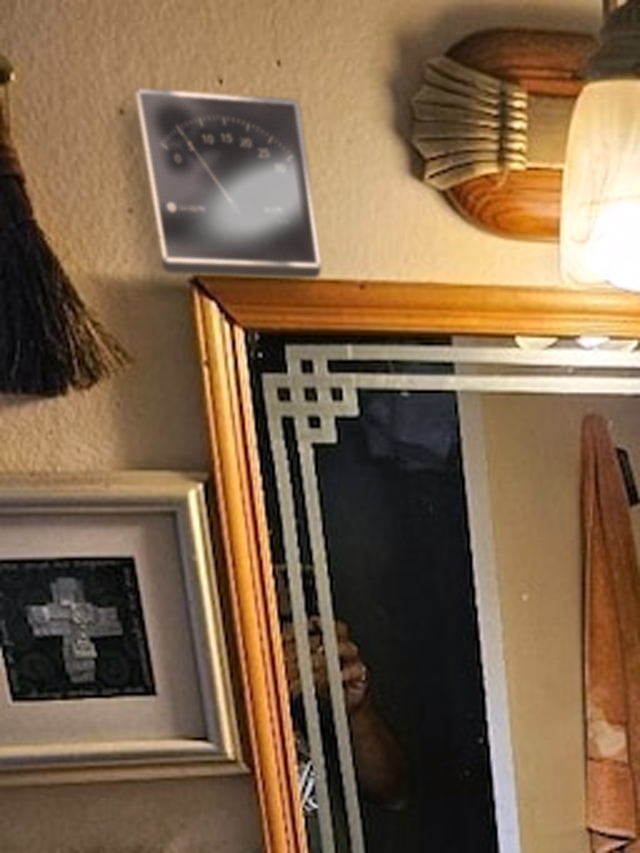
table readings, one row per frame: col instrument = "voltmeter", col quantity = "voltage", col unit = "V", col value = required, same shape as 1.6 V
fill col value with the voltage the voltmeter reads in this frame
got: 5 V
